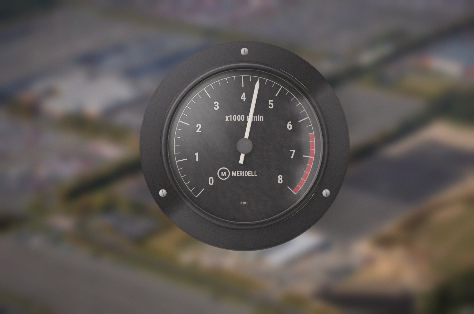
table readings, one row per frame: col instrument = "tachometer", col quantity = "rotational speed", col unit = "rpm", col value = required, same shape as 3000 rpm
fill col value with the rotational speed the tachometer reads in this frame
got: 4400 rpm
